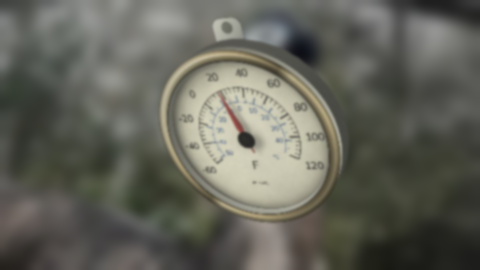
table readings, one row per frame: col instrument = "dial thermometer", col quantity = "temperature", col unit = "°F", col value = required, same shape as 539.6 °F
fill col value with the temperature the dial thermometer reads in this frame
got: 20 °F
